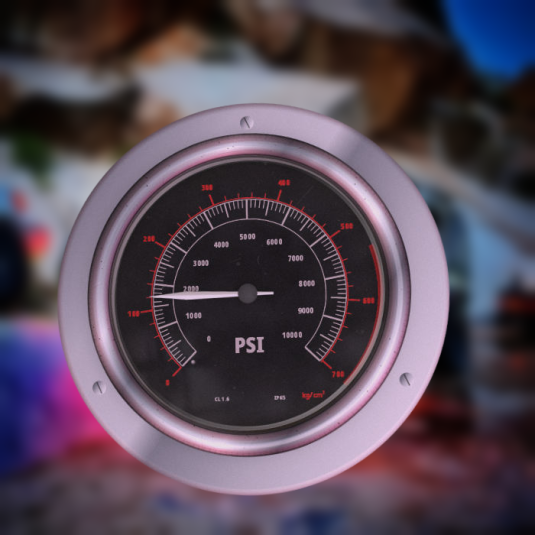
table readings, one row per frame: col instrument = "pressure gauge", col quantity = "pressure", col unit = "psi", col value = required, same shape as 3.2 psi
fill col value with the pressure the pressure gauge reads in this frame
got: 1700 psi
